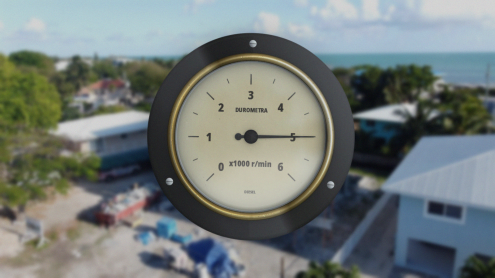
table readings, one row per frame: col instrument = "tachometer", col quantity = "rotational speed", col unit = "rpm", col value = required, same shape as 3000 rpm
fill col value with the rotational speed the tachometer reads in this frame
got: 5000 rpm
